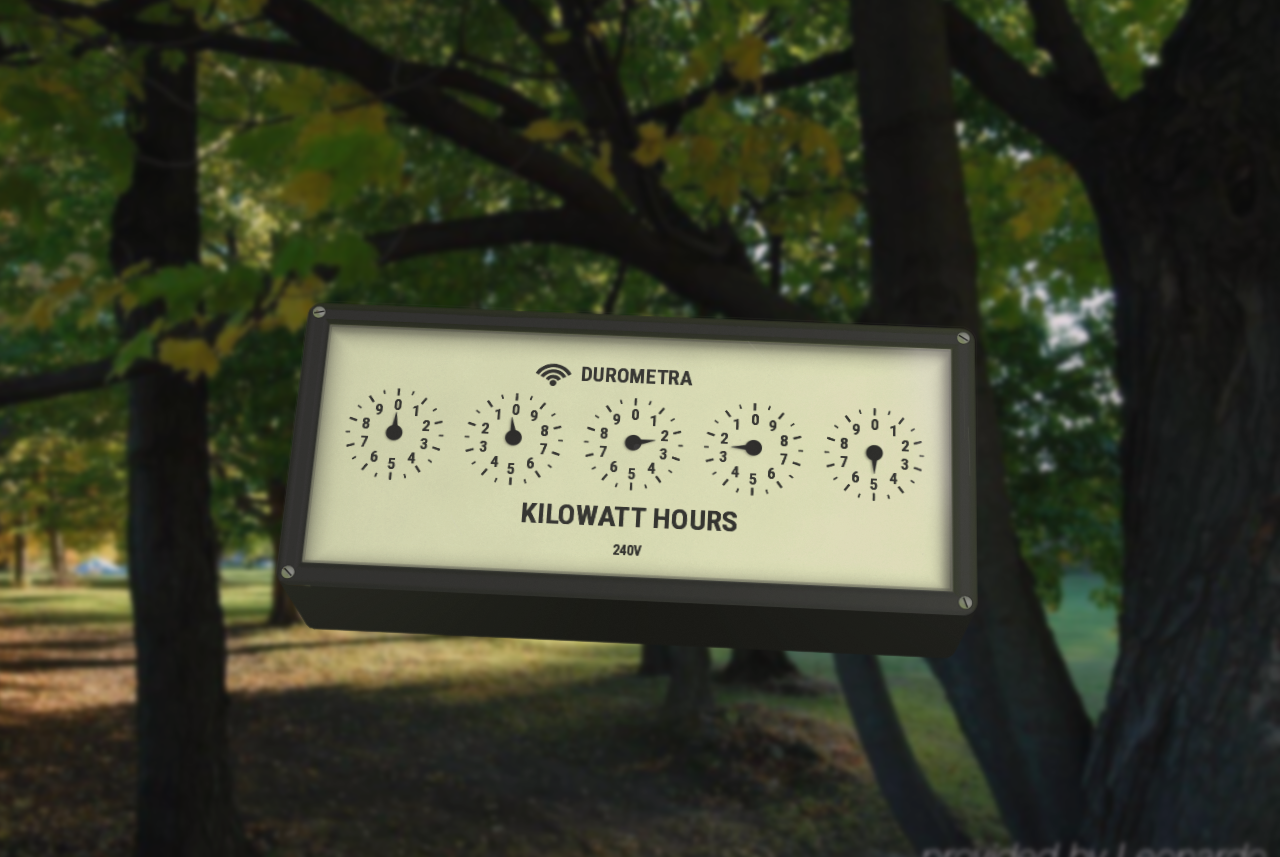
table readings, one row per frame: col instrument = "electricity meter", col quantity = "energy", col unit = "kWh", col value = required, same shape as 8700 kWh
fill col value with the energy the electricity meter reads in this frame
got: 225 kWh
